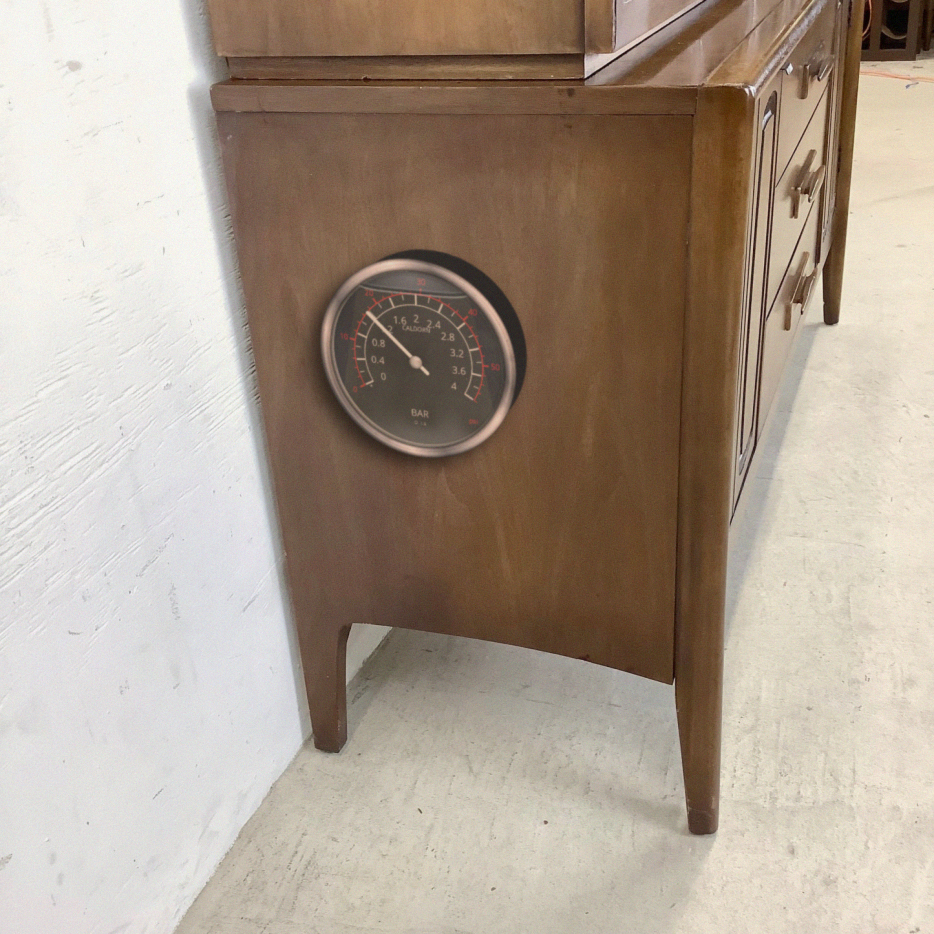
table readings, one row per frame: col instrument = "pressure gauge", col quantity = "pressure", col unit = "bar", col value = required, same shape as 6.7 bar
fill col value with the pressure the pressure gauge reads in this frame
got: 1.2 bar
